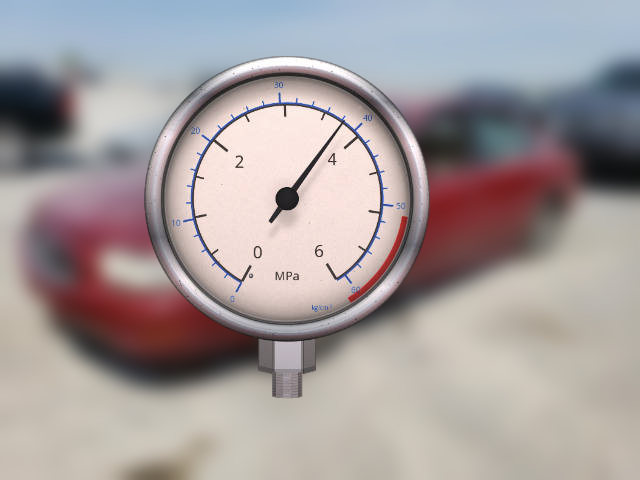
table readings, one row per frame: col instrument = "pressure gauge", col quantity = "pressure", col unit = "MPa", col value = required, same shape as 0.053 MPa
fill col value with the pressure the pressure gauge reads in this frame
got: 3.75 MPa
